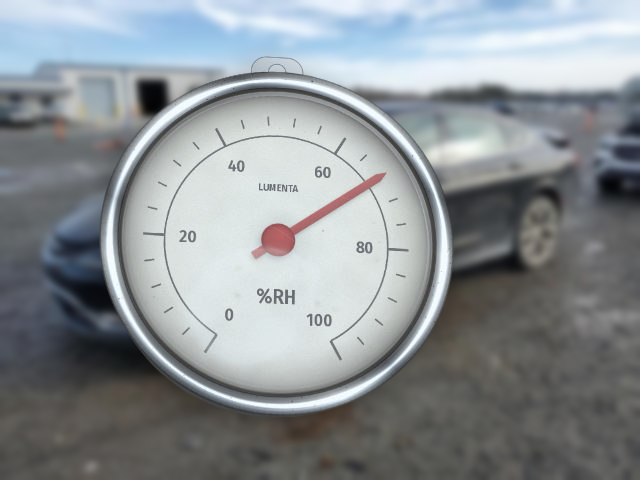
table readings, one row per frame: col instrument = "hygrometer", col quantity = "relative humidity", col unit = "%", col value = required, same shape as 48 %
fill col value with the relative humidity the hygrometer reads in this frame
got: 68 %
